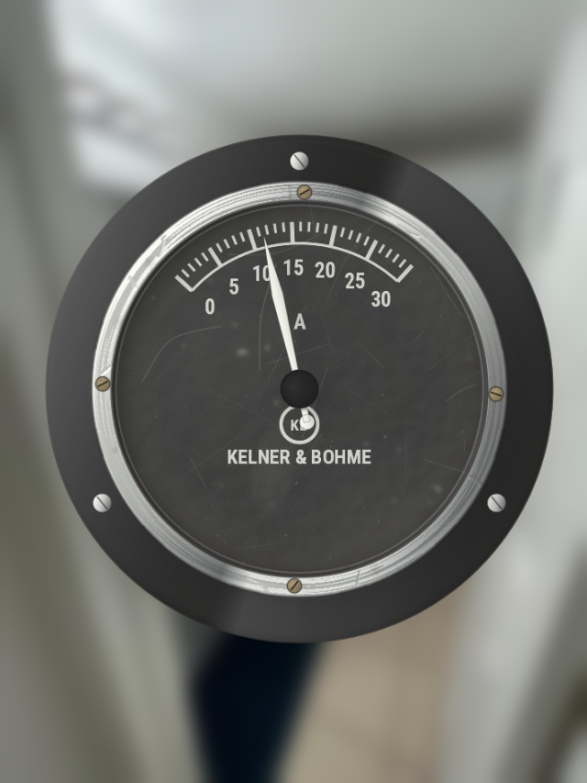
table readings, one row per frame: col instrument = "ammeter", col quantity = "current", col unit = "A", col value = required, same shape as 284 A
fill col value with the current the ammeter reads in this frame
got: 11.5 A
